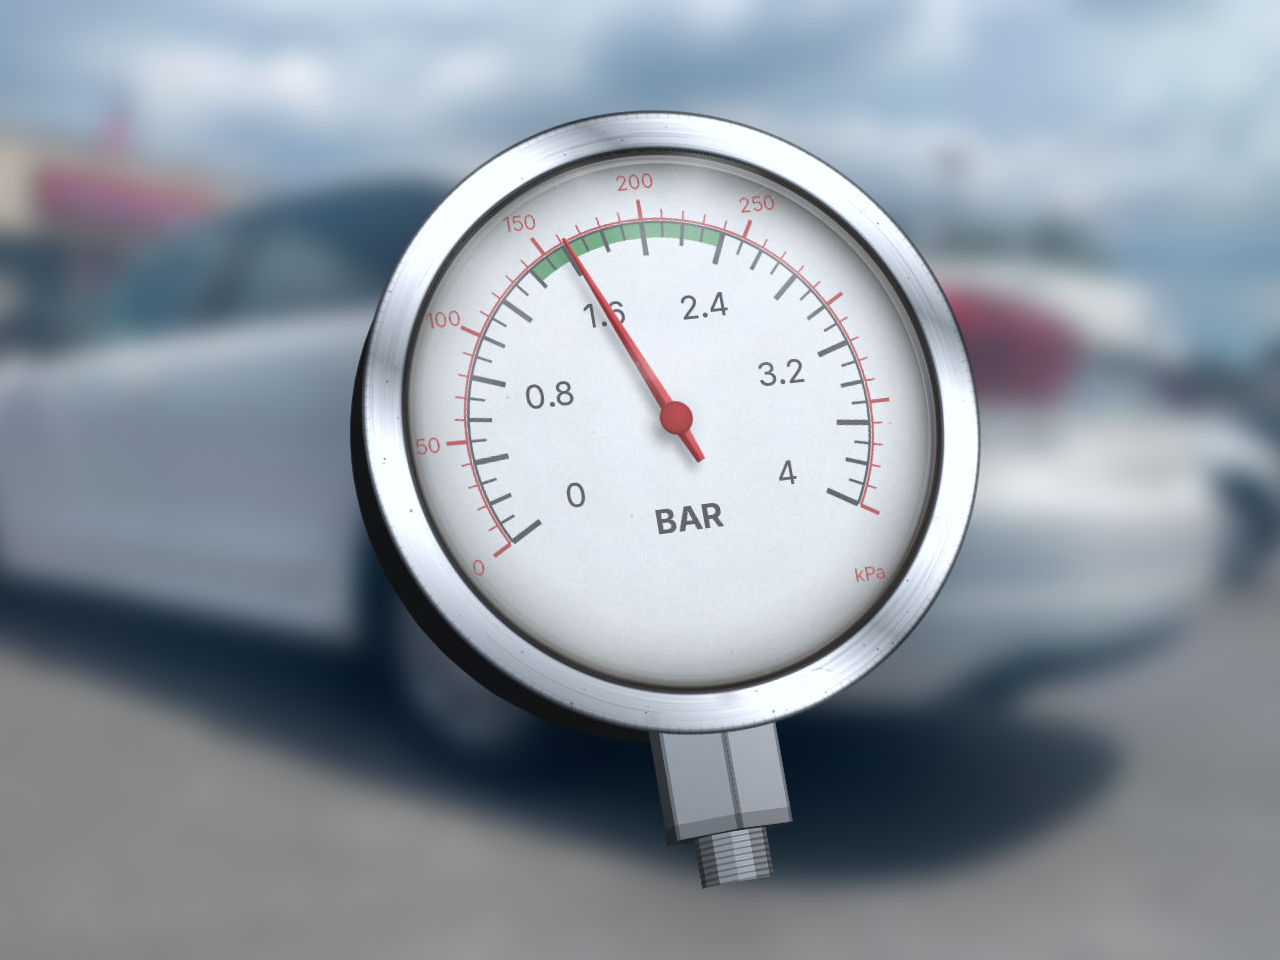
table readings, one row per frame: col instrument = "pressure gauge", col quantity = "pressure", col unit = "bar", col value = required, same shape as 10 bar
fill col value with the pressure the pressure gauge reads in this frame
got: 1.6 bar
